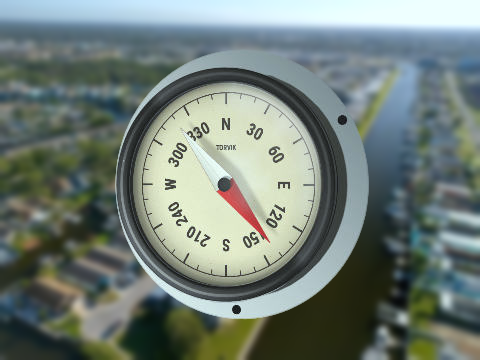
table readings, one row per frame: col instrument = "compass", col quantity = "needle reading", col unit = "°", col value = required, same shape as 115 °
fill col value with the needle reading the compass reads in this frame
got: 140 °
